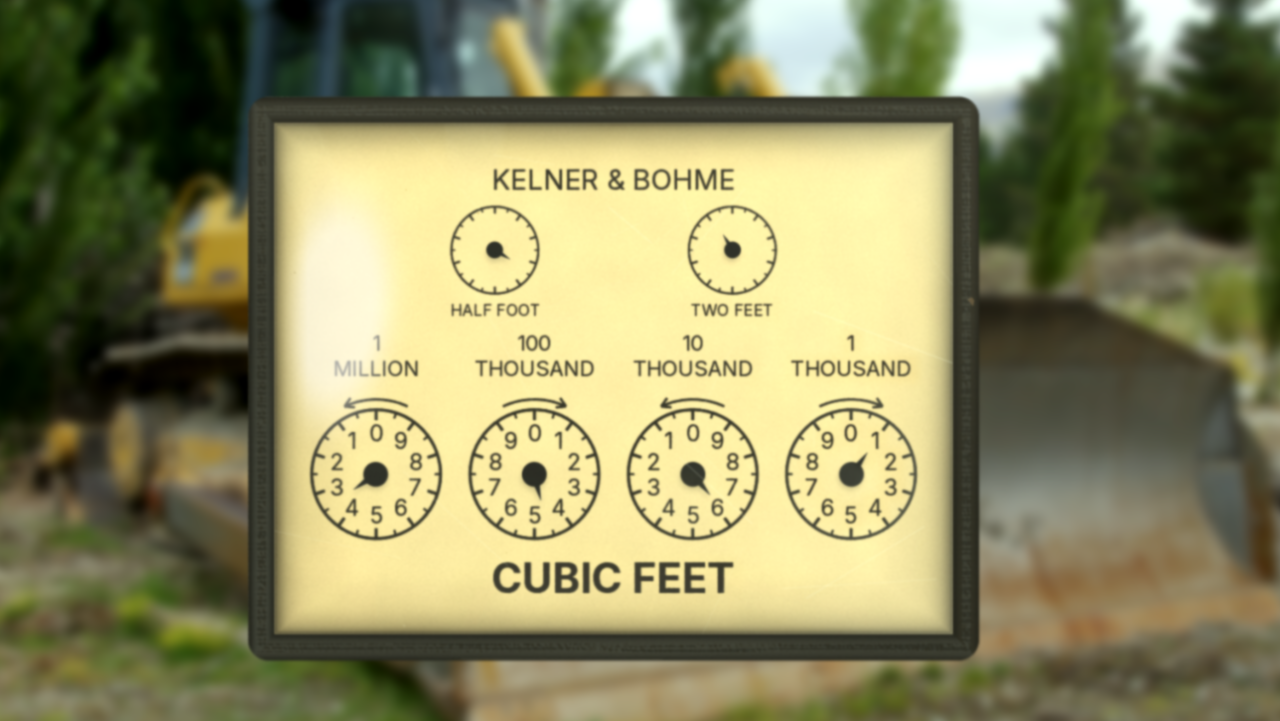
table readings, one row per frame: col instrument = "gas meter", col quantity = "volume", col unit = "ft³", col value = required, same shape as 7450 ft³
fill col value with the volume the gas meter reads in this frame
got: 346100 ft³
